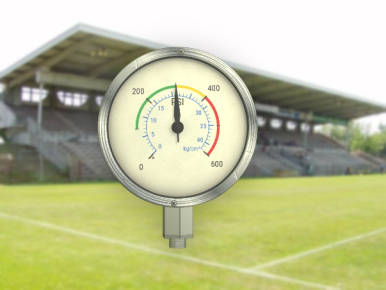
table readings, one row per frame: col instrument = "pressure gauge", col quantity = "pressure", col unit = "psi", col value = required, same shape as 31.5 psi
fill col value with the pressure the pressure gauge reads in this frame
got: 300 psi
